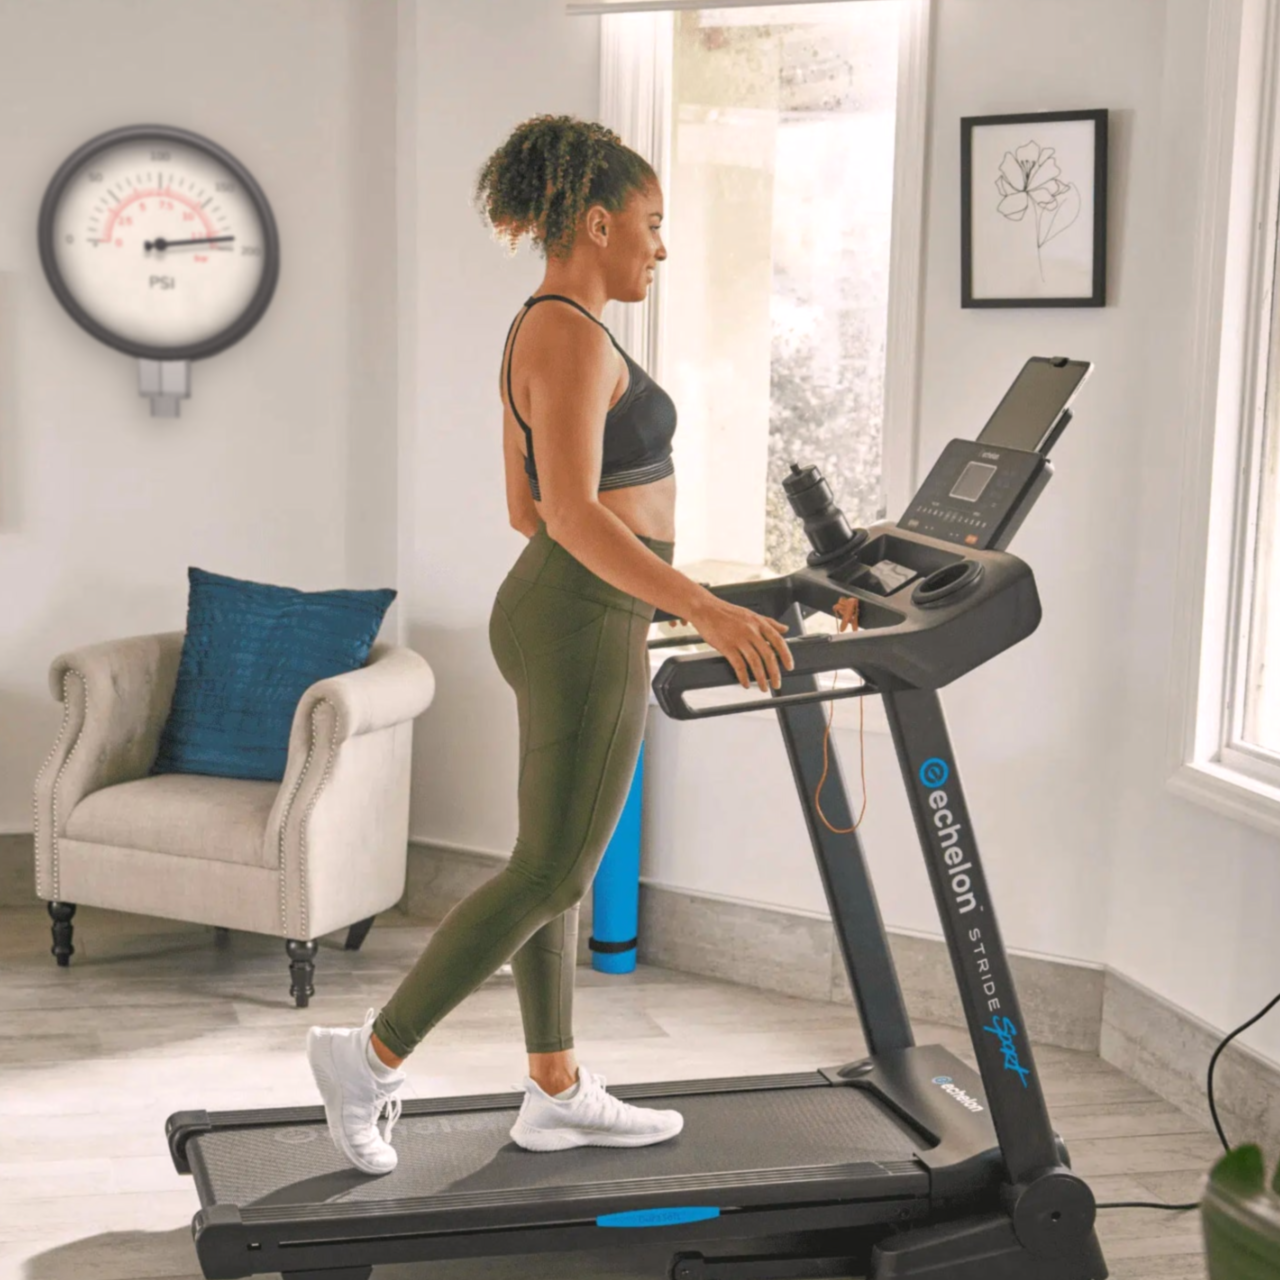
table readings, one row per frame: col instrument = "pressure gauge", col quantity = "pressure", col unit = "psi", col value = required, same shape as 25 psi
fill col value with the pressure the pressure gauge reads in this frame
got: 190 psi
